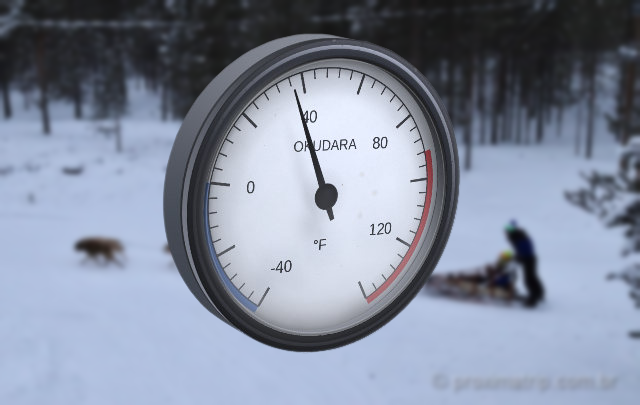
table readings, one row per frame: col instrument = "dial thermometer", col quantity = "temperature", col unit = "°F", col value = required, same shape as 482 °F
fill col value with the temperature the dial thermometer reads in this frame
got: 36 °F
